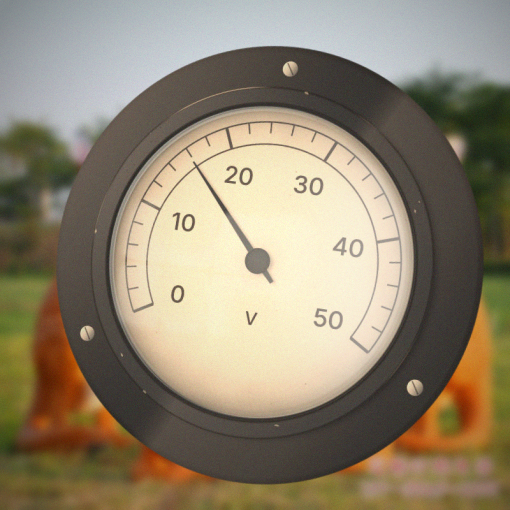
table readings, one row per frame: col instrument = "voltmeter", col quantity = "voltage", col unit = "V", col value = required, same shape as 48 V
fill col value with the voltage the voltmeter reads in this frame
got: 16 V
